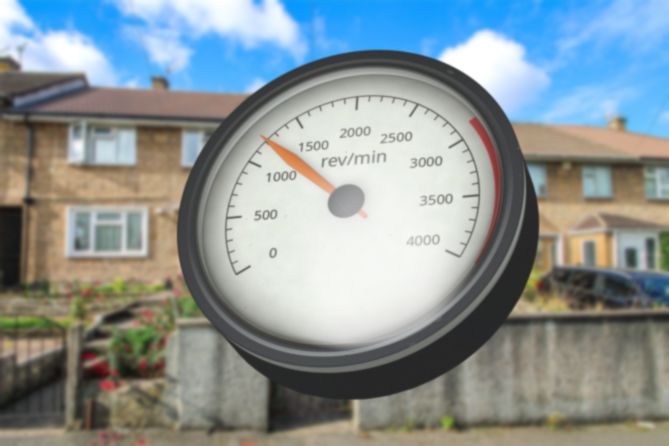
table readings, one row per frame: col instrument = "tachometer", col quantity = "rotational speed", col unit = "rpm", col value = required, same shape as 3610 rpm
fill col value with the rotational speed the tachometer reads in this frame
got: 1200 rpm
